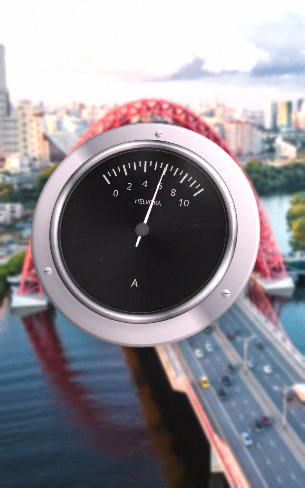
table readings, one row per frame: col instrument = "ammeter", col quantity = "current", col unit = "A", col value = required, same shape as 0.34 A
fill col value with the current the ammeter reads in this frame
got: 6 A
